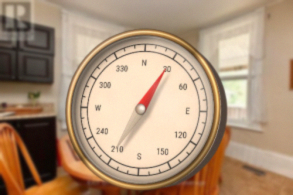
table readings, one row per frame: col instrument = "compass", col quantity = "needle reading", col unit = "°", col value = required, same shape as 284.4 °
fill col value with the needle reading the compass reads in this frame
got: 30 °
